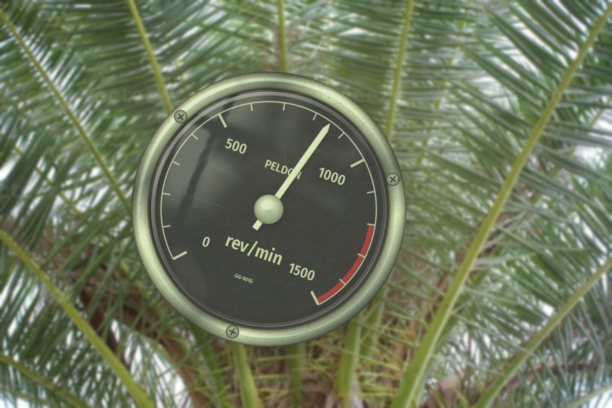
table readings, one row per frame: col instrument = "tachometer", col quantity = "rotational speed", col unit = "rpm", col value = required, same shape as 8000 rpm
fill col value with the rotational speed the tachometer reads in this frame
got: 850 rpm
